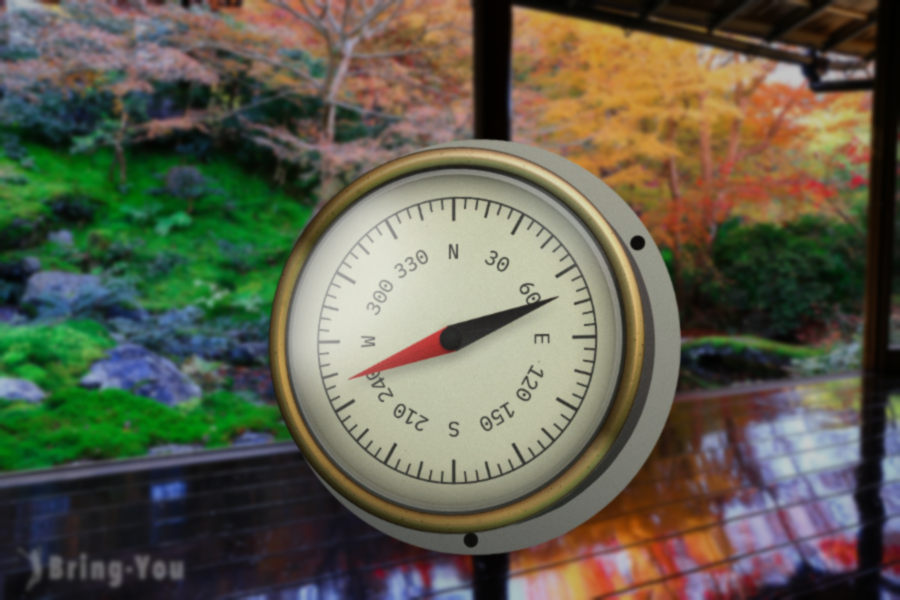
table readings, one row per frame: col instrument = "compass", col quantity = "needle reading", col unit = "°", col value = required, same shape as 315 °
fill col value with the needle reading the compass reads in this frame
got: 250 °
